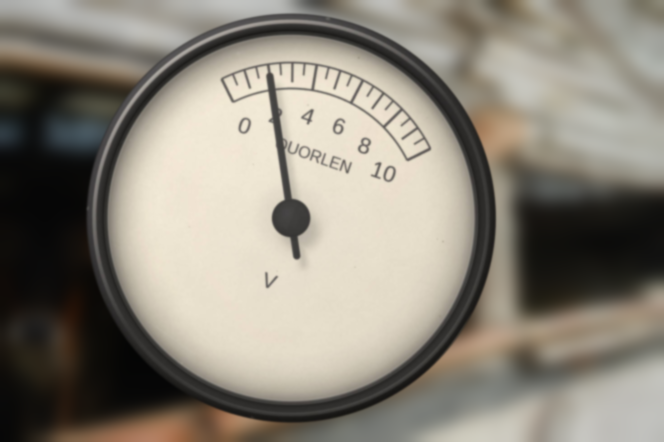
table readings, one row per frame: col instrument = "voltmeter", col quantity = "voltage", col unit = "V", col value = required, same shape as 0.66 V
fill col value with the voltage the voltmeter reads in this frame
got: 2 V
